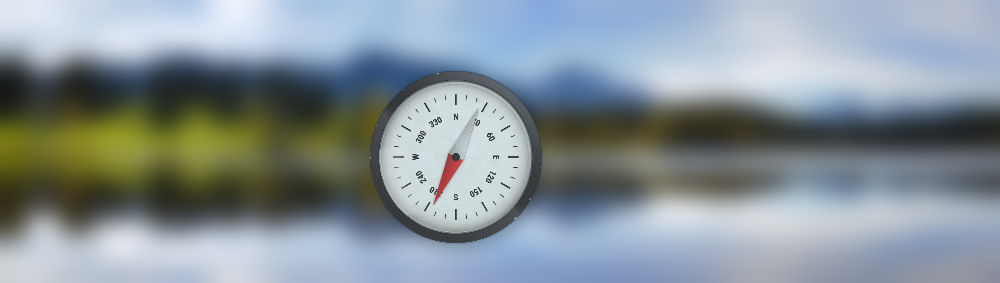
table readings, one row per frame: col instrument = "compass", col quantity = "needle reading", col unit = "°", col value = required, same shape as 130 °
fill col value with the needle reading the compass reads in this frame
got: 205 °
